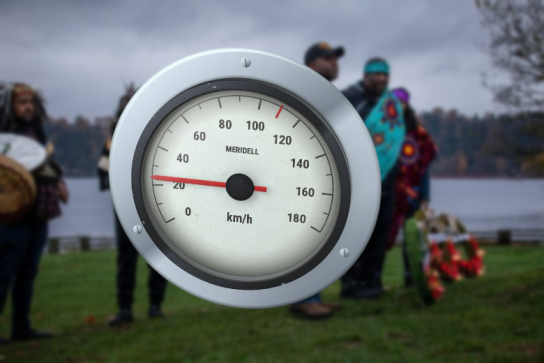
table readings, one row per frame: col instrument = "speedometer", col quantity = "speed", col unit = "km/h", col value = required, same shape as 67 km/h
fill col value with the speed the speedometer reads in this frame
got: 25 km/h
